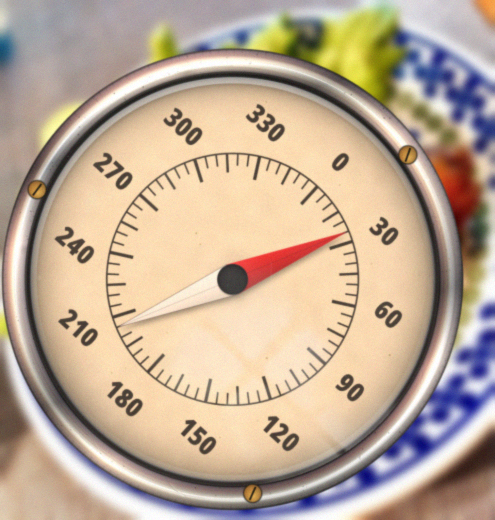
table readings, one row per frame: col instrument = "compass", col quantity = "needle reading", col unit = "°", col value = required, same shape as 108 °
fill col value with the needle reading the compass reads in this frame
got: 25 °
